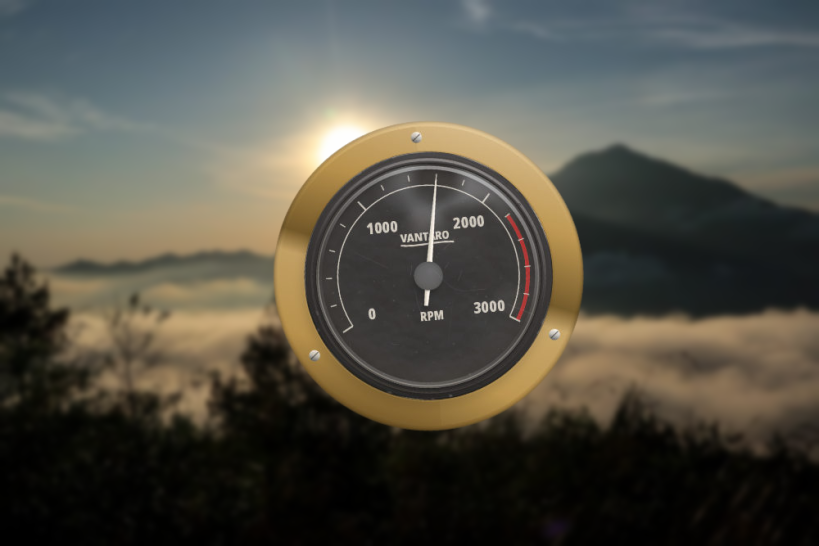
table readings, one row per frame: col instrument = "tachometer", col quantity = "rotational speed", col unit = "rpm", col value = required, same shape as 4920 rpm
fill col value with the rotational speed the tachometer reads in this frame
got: 1600 rpm
